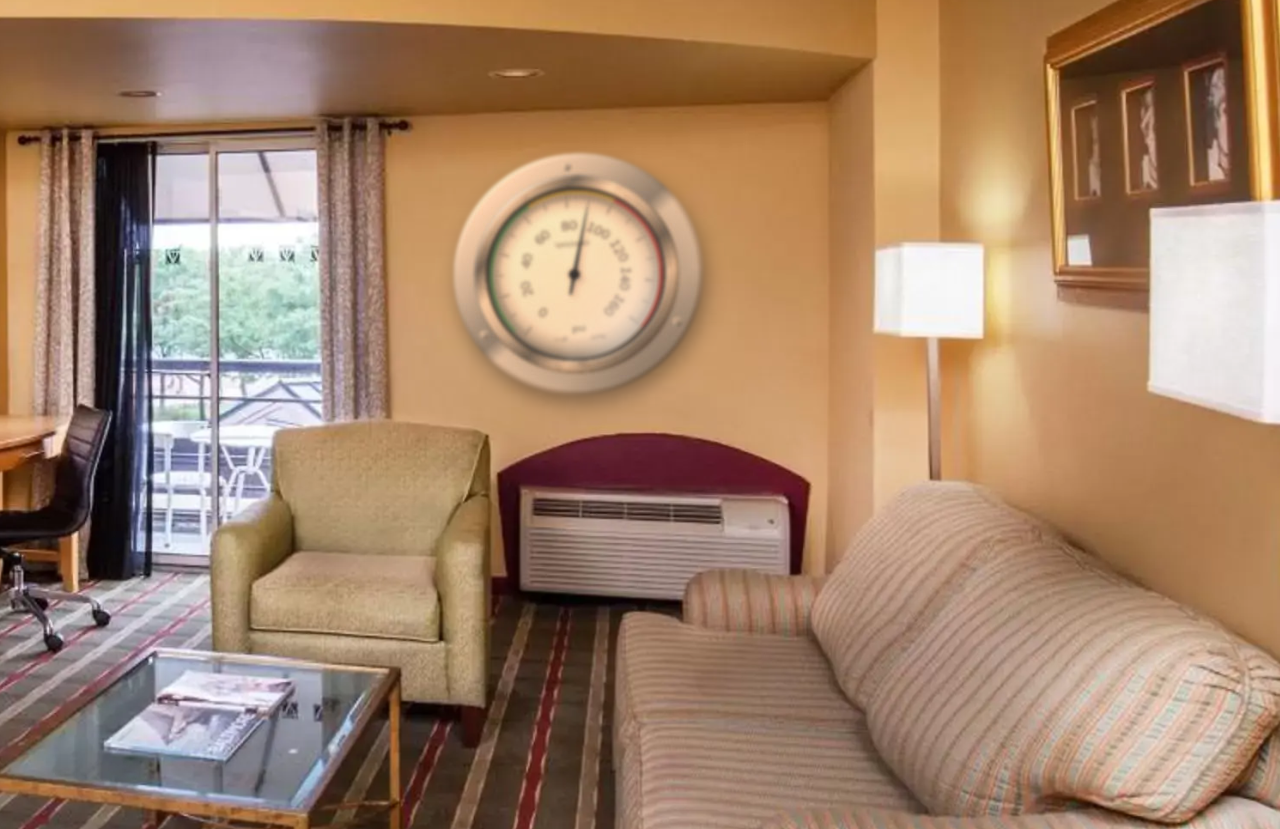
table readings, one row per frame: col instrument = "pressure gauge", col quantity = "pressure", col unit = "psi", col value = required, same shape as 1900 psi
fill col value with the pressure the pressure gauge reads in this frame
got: 90 psi
